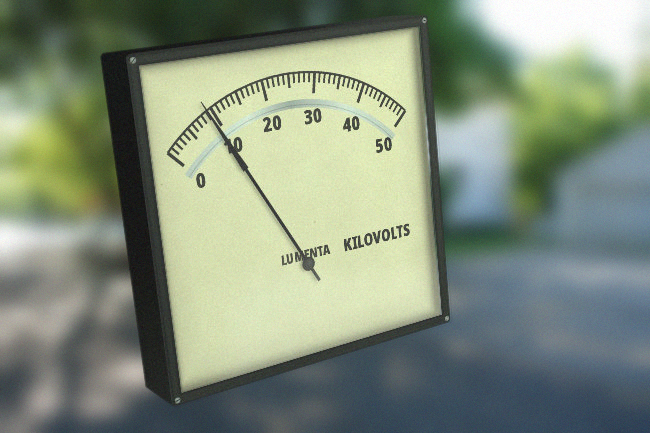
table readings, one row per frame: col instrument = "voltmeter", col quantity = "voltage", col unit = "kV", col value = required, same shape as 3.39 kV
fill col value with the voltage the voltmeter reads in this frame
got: 9 kV
